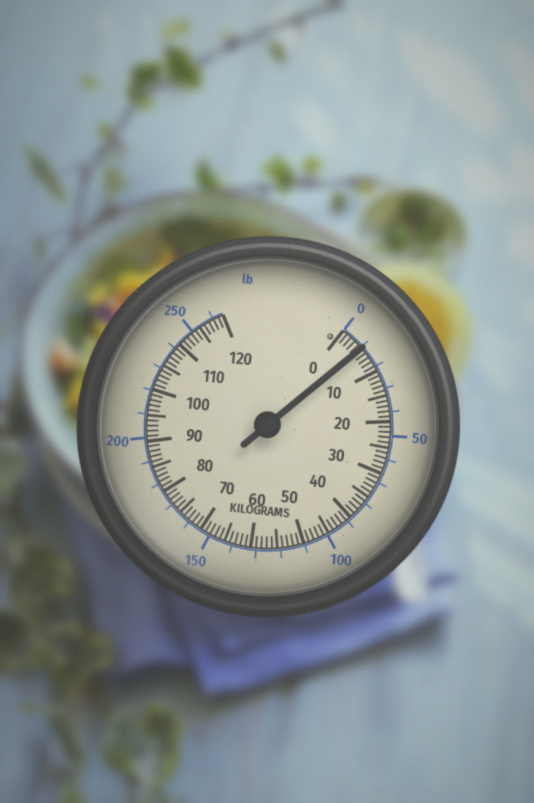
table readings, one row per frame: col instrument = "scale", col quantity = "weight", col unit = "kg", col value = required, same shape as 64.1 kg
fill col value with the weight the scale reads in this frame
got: 5 kg
